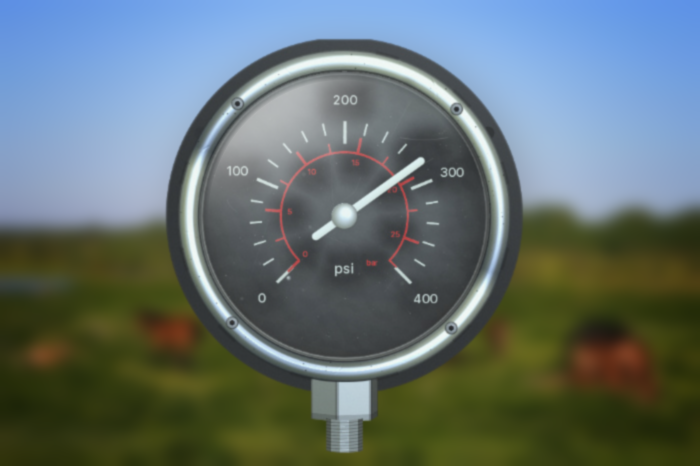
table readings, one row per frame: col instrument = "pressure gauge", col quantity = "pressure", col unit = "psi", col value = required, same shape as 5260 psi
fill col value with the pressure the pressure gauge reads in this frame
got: 280 psi
